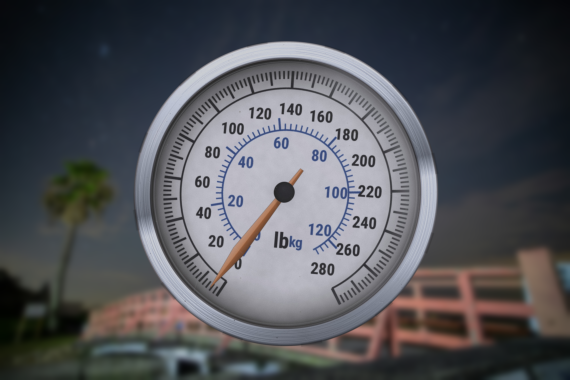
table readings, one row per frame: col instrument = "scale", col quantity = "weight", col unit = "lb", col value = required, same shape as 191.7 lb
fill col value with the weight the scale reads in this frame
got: 4 lb
